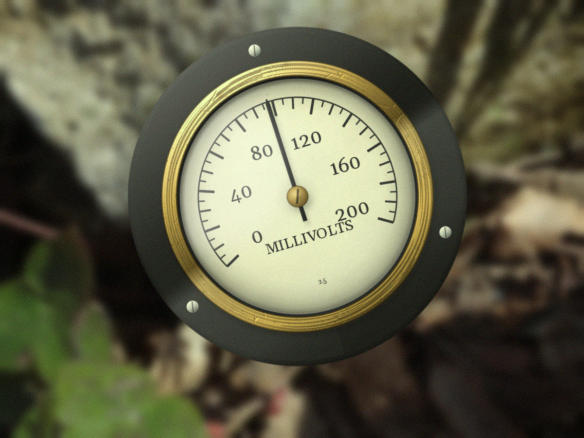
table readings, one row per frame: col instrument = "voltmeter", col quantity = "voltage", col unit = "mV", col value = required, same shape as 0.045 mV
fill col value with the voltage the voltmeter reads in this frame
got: 97.5 mV
